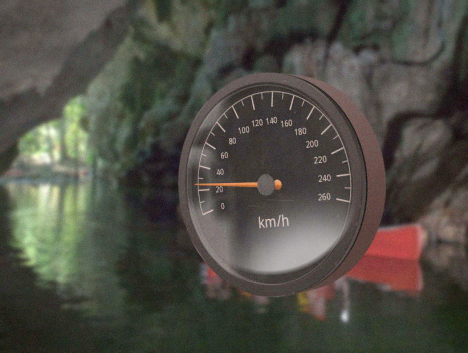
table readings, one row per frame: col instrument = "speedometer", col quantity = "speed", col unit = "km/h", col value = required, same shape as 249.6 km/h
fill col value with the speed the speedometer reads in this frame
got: 25 km/h
